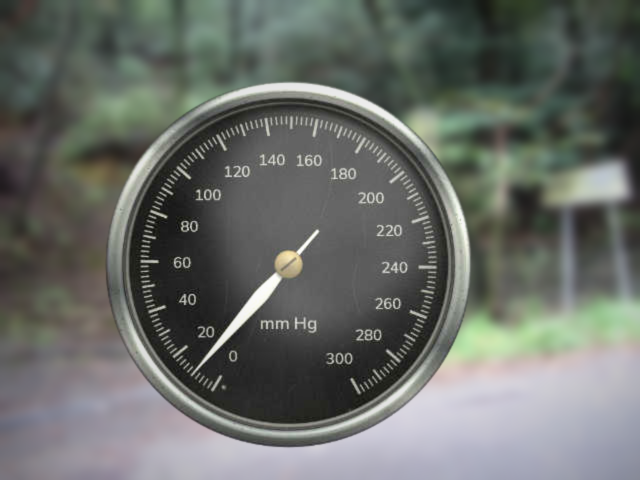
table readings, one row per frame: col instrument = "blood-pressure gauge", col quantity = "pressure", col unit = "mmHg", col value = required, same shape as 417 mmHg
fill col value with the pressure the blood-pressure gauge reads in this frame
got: 10 mmHg
